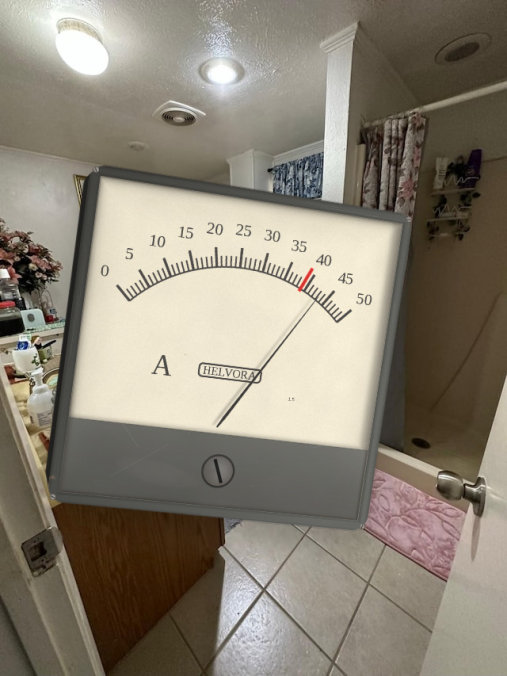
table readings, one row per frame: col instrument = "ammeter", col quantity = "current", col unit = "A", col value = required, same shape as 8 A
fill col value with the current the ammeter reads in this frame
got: 43 A
